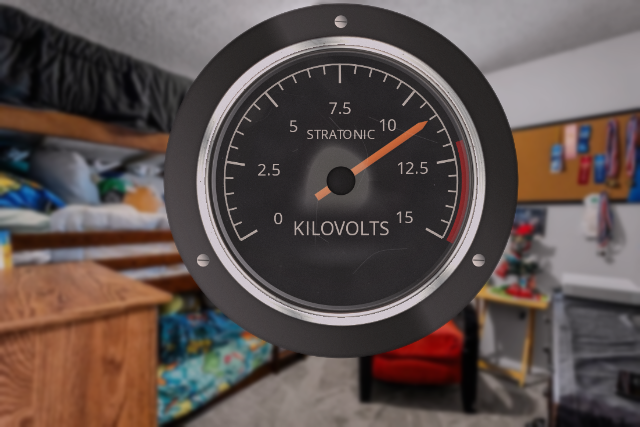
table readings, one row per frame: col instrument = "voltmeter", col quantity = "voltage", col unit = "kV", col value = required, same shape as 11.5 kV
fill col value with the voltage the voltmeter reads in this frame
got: 11 kV
